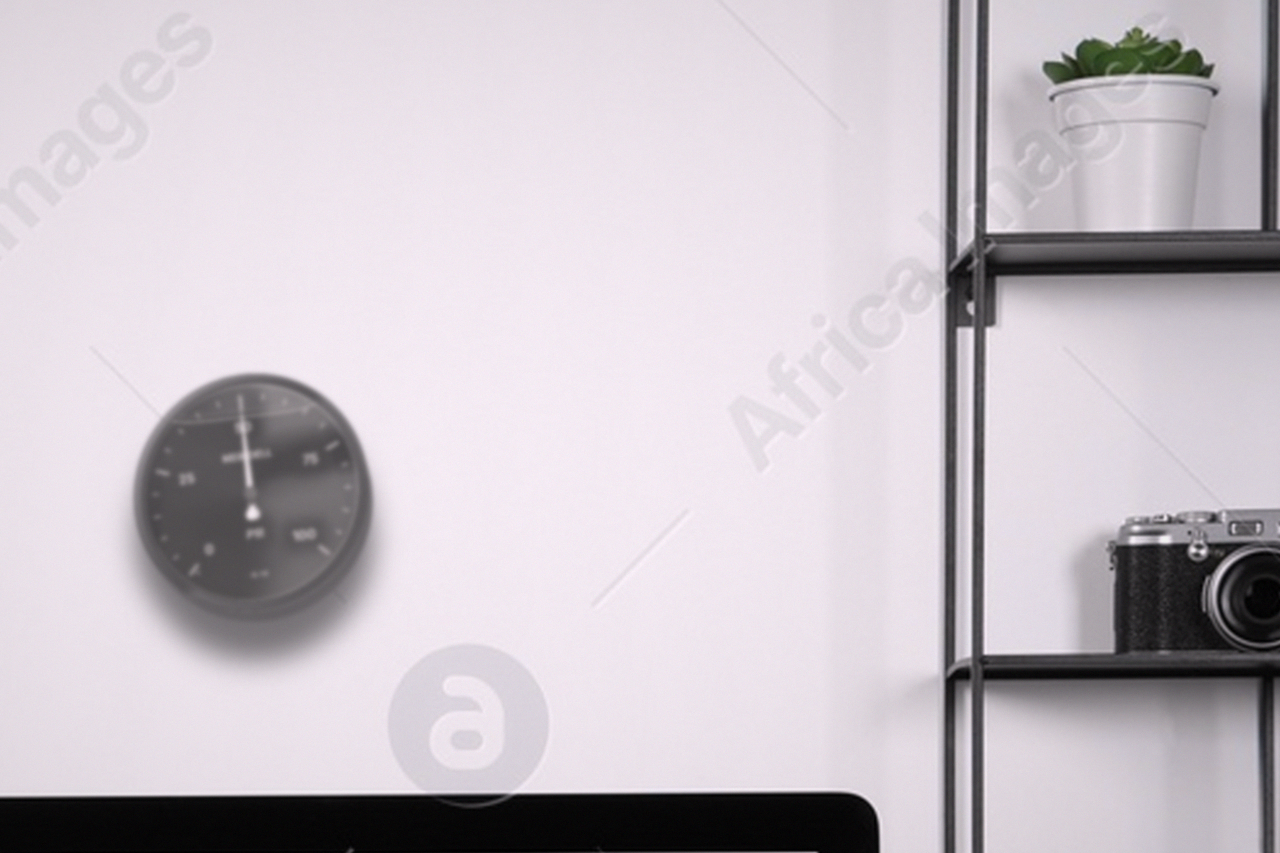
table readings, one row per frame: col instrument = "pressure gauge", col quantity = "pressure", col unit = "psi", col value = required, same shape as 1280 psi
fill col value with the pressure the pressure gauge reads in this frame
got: 50 psi
